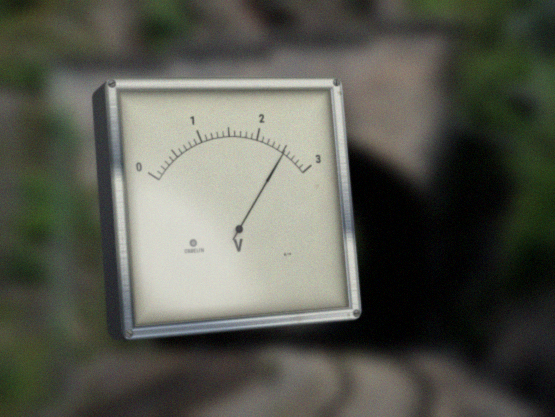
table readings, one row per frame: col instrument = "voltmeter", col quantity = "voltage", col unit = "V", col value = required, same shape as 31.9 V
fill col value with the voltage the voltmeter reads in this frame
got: 2.5 V
